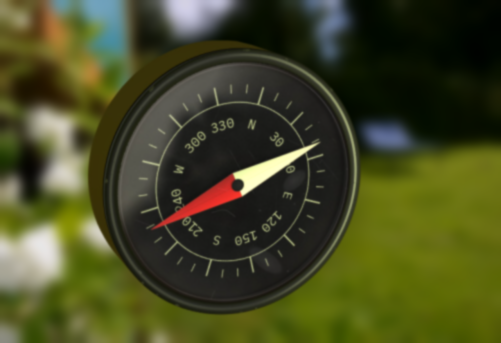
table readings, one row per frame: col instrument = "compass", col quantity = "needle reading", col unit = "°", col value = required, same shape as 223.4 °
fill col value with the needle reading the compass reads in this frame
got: 230 °
